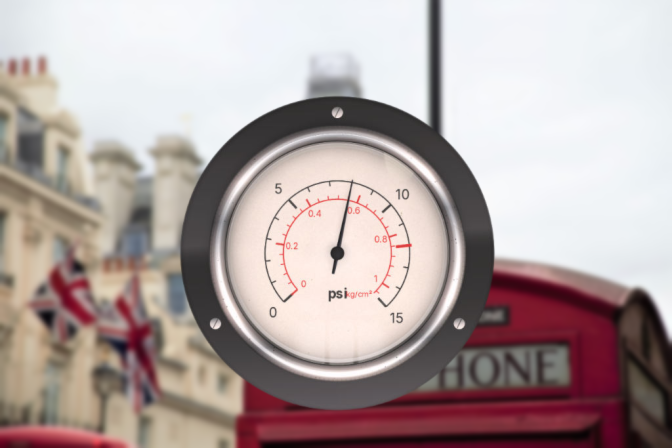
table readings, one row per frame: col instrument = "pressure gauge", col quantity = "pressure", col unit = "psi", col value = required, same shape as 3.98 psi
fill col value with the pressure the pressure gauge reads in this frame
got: 8 psi
